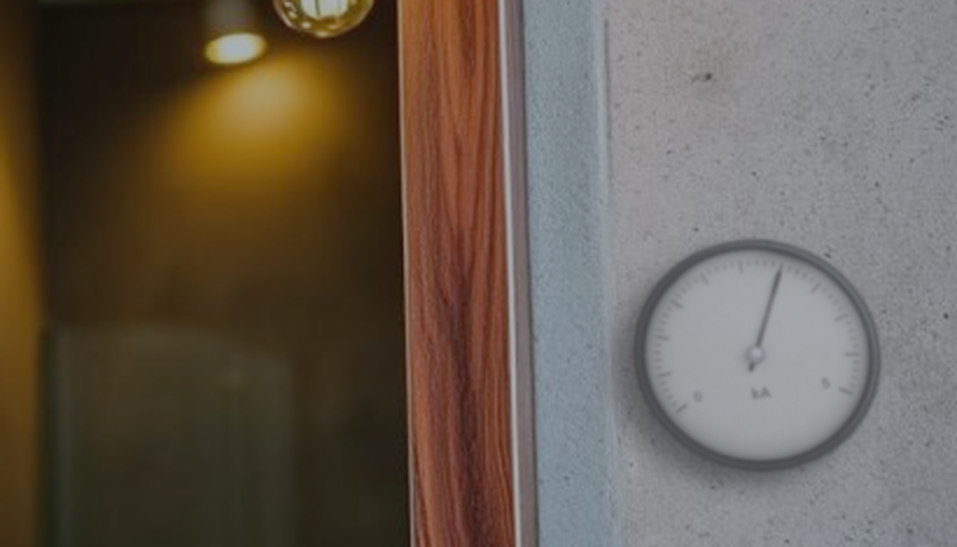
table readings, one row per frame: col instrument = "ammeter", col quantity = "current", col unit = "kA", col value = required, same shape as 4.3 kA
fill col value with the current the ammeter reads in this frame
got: 3 kA
